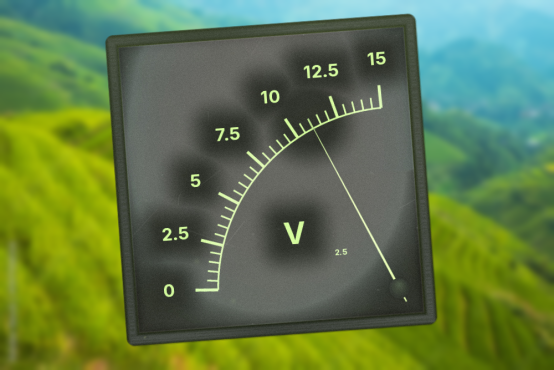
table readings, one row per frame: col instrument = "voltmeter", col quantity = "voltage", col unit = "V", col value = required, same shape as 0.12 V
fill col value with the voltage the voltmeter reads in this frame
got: 11 V
